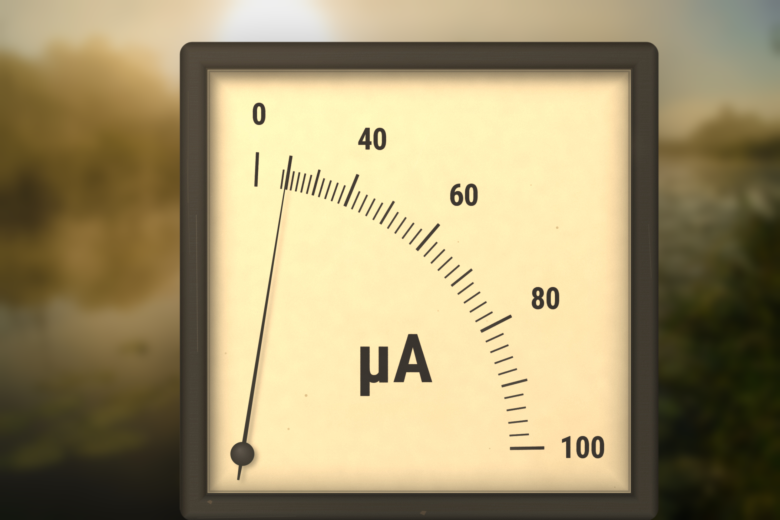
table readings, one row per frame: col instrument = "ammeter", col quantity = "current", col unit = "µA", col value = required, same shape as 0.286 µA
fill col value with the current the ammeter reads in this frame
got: 20 µA
